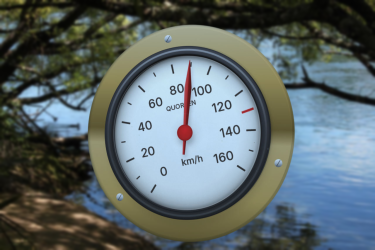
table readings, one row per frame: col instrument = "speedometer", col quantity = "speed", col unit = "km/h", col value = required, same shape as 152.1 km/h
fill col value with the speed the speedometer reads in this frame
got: 90 km/h
